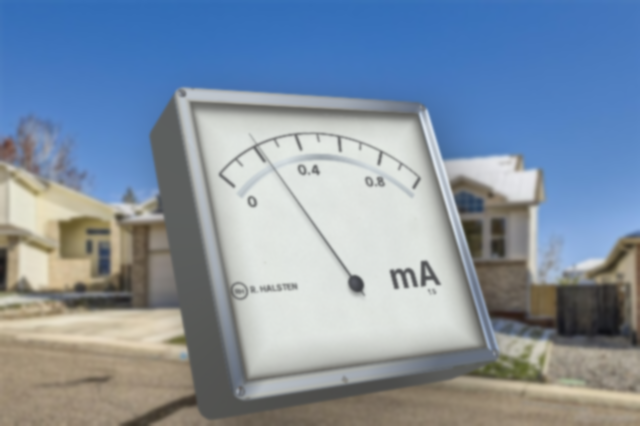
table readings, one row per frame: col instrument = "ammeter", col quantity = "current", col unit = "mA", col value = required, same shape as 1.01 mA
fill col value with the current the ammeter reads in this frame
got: 0.2 mA
